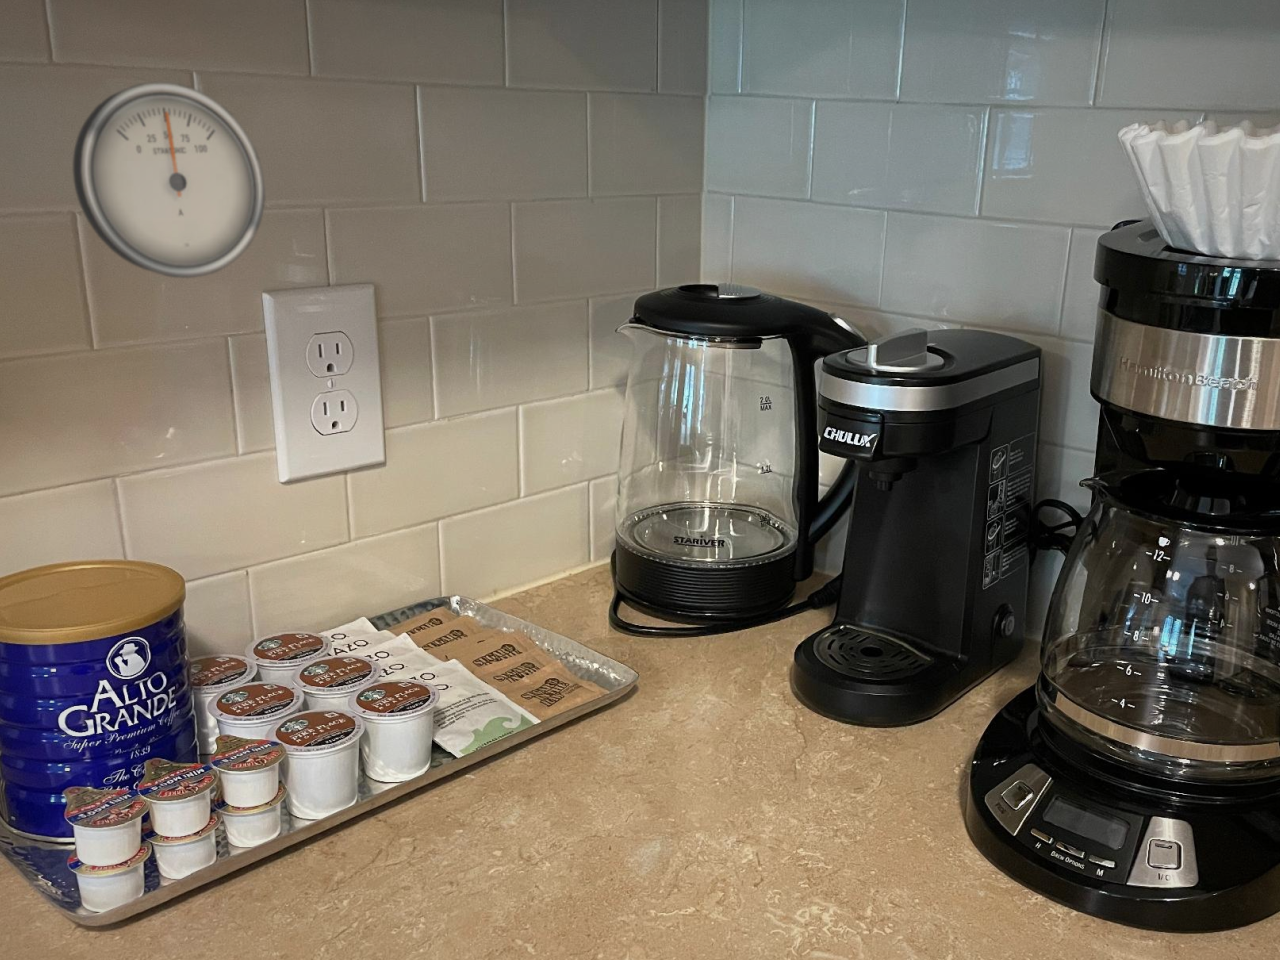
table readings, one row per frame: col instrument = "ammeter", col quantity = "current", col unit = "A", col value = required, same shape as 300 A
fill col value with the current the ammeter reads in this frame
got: 50 A
